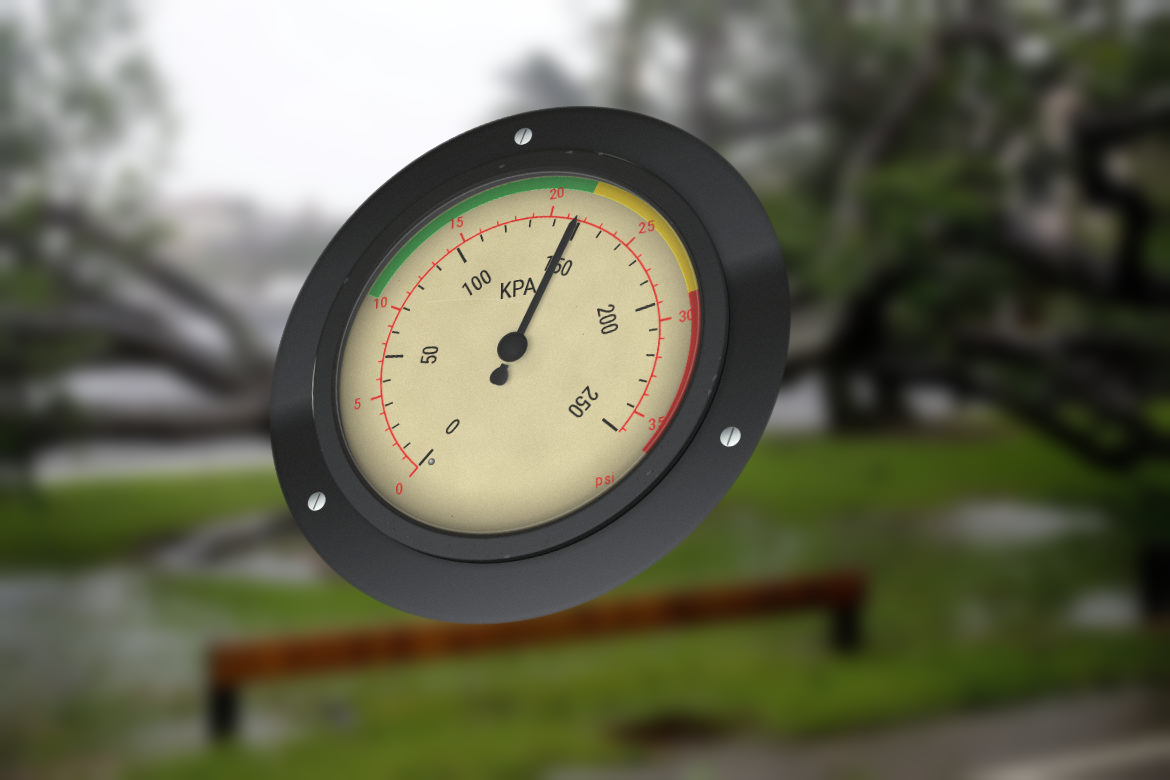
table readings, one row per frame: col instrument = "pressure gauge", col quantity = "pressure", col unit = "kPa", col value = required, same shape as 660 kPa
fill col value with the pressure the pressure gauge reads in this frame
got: 150 kPa
